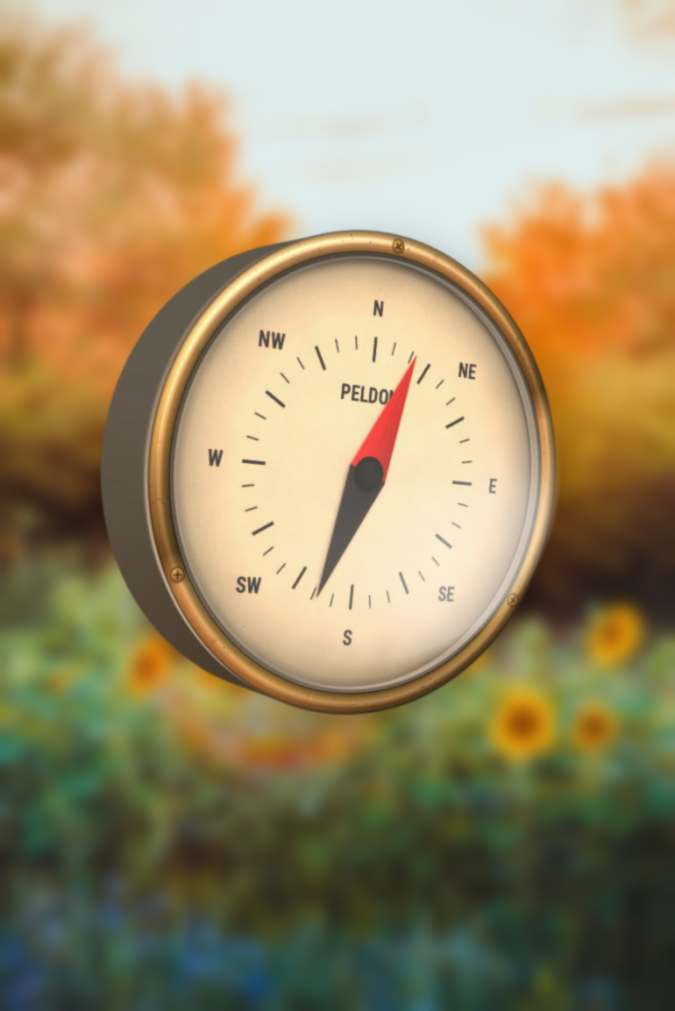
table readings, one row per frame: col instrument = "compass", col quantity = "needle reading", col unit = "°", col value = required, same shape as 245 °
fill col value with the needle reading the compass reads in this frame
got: 20 °
